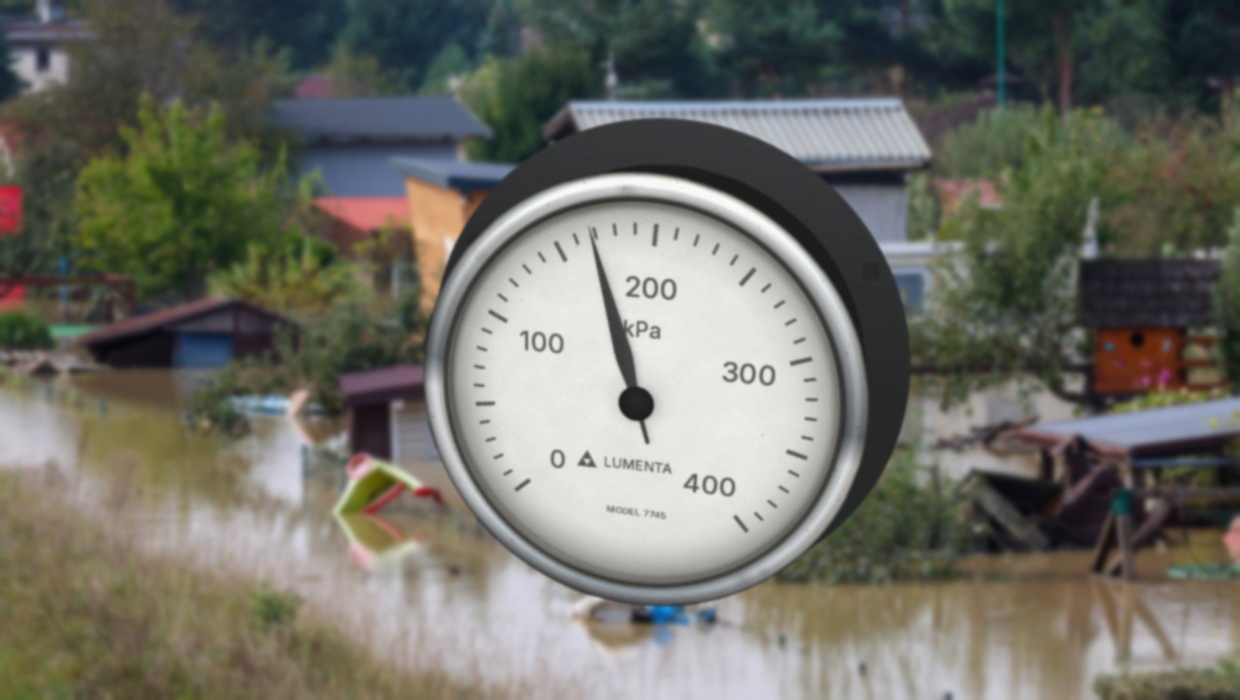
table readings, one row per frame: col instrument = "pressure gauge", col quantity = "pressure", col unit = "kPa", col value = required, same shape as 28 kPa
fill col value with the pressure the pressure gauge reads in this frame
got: 170 kPa
